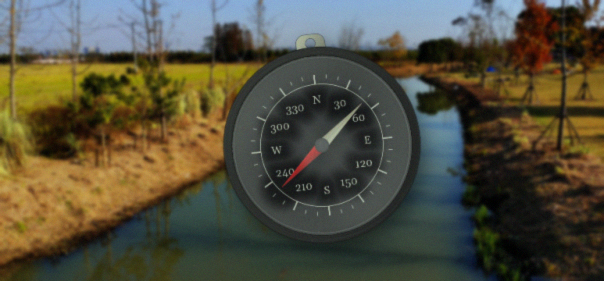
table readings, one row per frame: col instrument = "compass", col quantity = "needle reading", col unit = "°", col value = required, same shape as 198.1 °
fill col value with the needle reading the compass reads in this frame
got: 230 °
